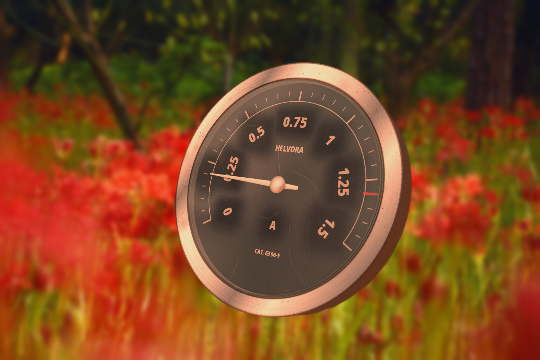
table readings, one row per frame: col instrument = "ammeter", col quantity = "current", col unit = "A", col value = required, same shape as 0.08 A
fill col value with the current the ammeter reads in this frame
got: 0.2 A
